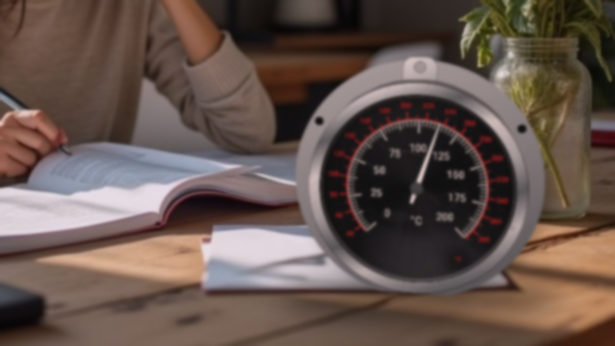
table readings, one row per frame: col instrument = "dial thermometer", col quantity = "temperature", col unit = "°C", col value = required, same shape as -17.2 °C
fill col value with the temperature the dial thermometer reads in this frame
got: 112.5 °C
